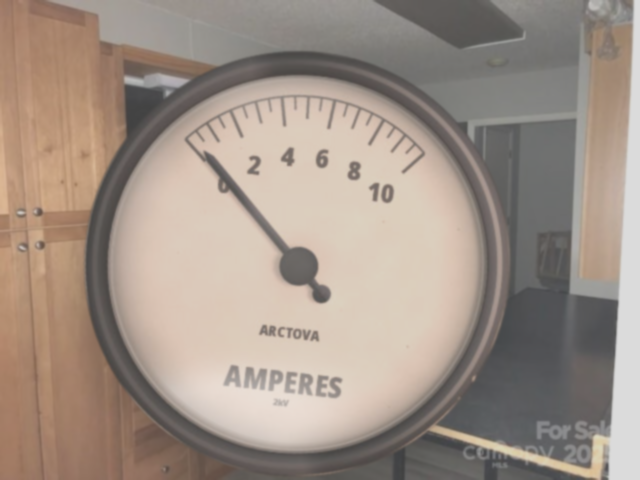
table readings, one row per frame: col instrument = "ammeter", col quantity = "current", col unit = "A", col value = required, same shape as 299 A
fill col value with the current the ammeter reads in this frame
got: 0.25 A
